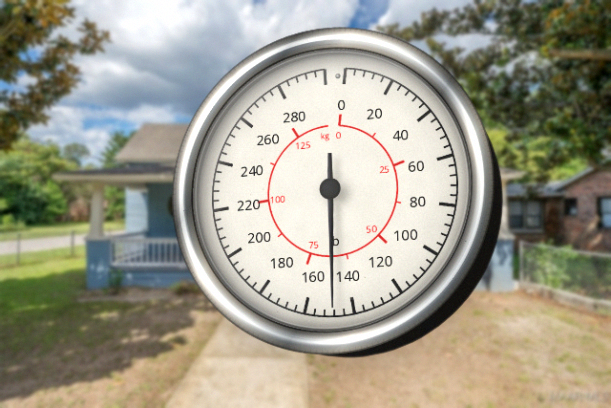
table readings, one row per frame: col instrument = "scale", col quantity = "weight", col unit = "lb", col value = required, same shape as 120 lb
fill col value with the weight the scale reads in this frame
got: 148 lb
